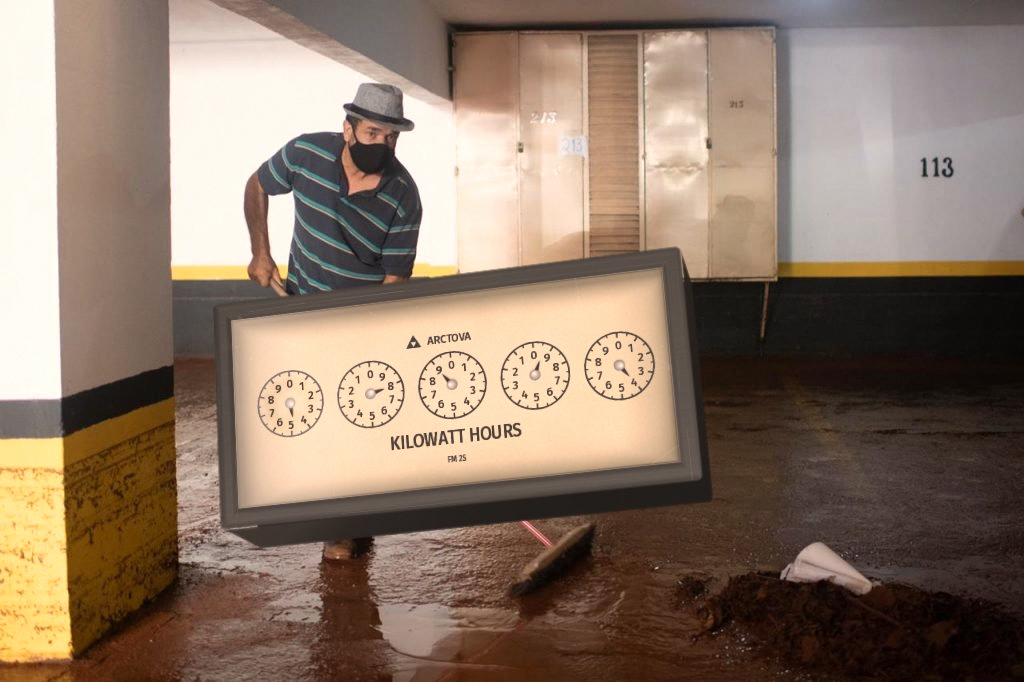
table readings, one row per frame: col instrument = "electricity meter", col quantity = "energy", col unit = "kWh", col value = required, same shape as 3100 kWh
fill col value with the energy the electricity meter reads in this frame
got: 47894 kWh
